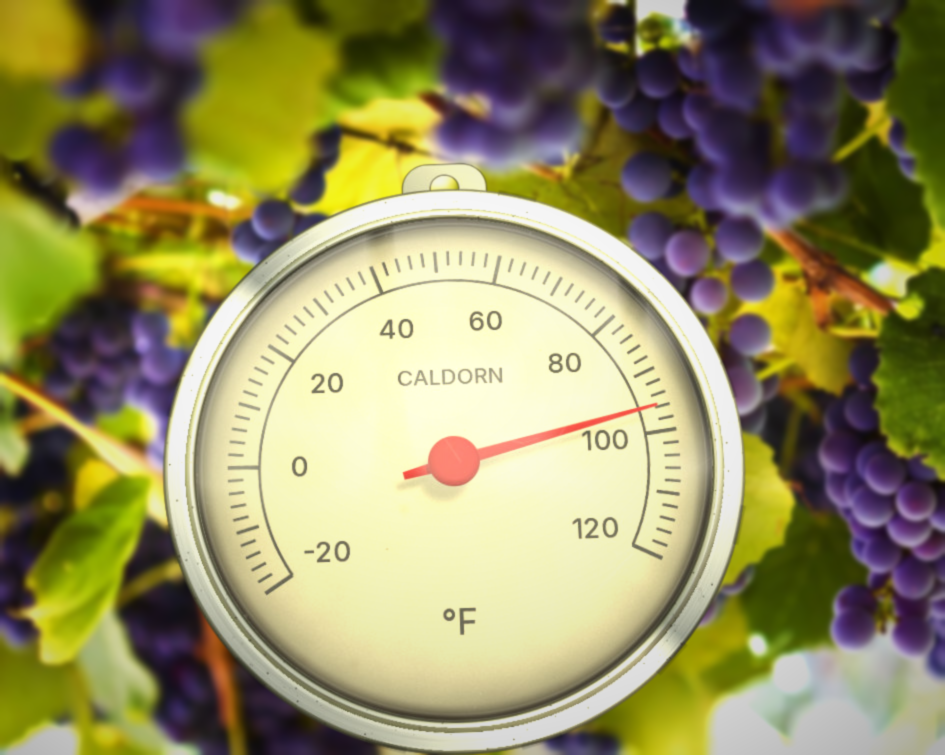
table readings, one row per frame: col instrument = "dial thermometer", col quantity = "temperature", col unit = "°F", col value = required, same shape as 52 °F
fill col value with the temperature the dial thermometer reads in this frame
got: 96 °F
